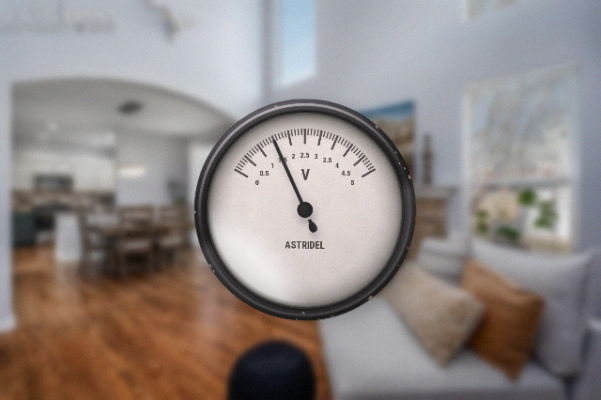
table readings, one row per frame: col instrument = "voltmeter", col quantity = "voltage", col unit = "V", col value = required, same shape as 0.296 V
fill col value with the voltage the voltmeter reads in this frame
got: 1.5 V
